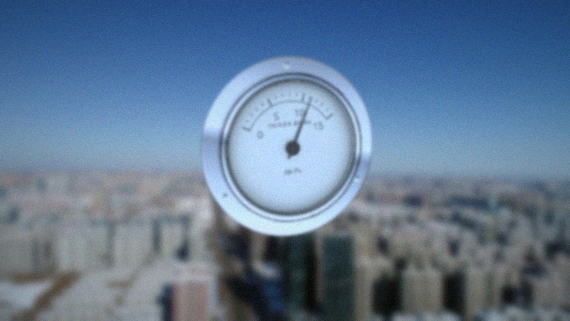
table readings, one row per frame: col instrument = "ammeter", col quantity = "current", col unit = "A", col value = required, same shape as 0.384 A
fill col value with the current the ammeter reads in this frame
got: 11 A
